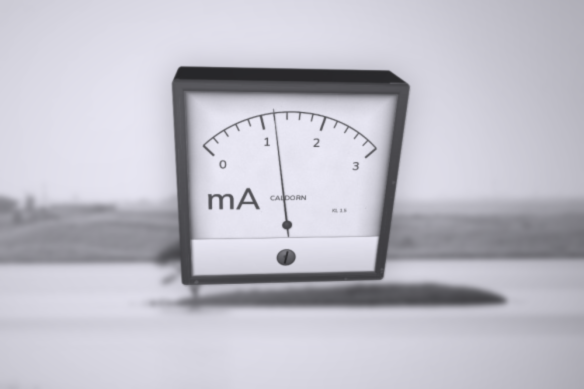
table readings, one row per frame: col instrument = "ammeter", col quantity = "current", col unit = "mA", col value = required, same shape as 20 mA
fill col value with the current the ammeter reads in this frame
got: 1.2 mA
